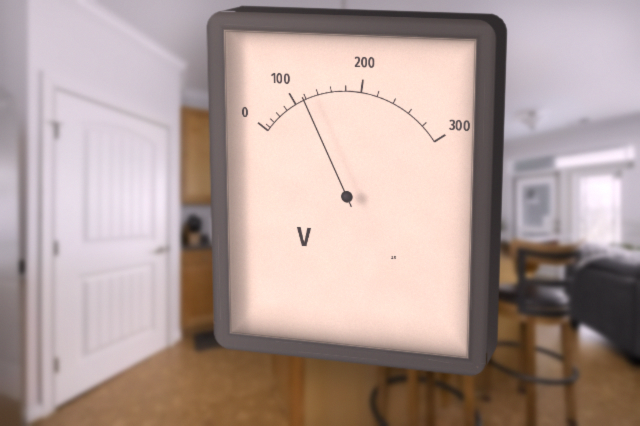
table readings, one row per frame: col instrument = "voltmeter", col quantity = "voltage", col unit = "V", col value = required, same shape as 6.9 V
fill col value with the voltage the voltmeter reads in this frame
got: 120 V
